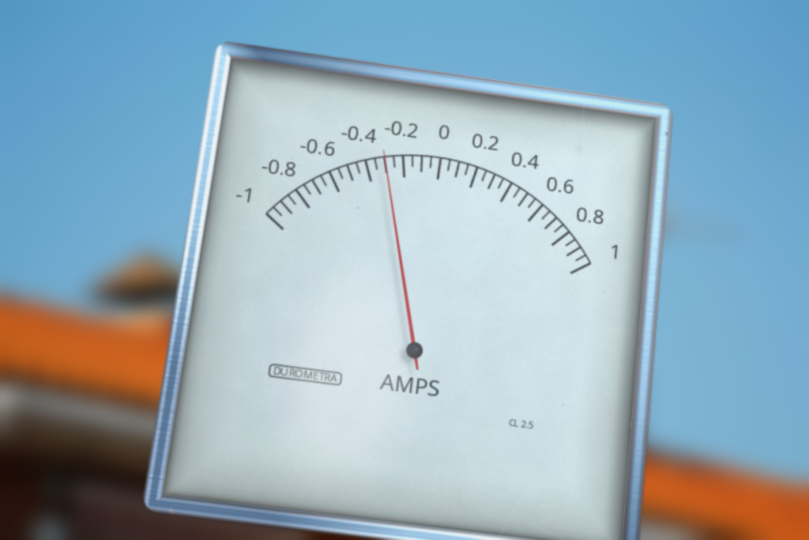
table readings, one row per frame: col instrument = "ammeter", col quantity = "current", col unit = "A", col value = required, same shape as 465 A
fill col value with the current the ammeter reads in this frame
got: -0.3 A
